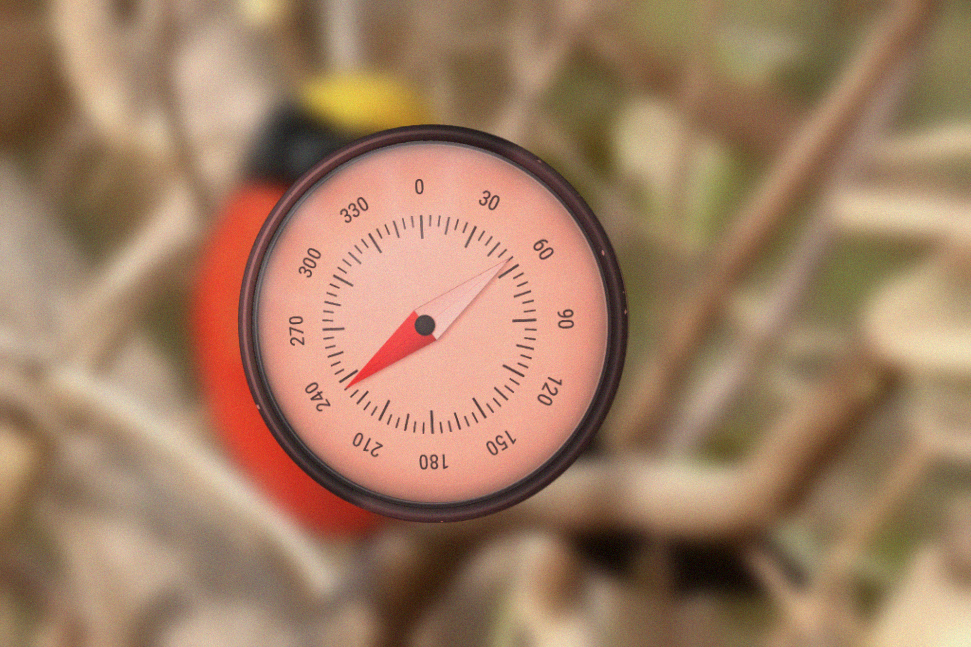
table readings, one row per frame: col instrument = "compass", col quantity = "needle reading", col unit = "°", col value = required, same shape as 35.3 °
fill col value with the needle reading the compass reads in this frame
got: 235 °
